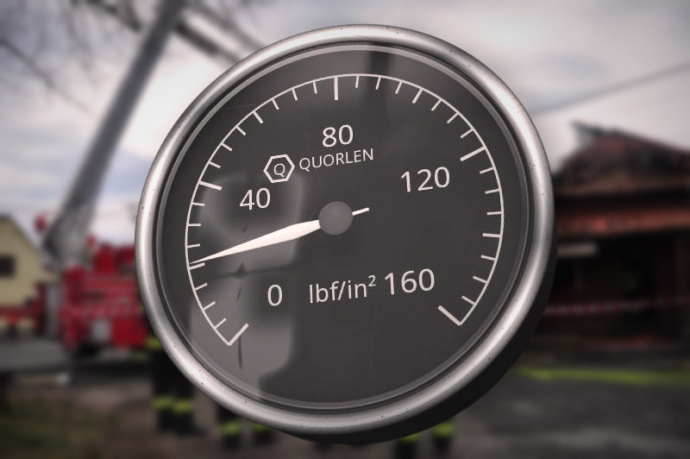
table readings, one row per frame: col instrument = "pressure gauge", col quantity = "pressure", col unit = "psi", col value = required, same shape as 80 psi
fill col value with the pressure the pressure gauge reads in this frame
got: 20 psi
